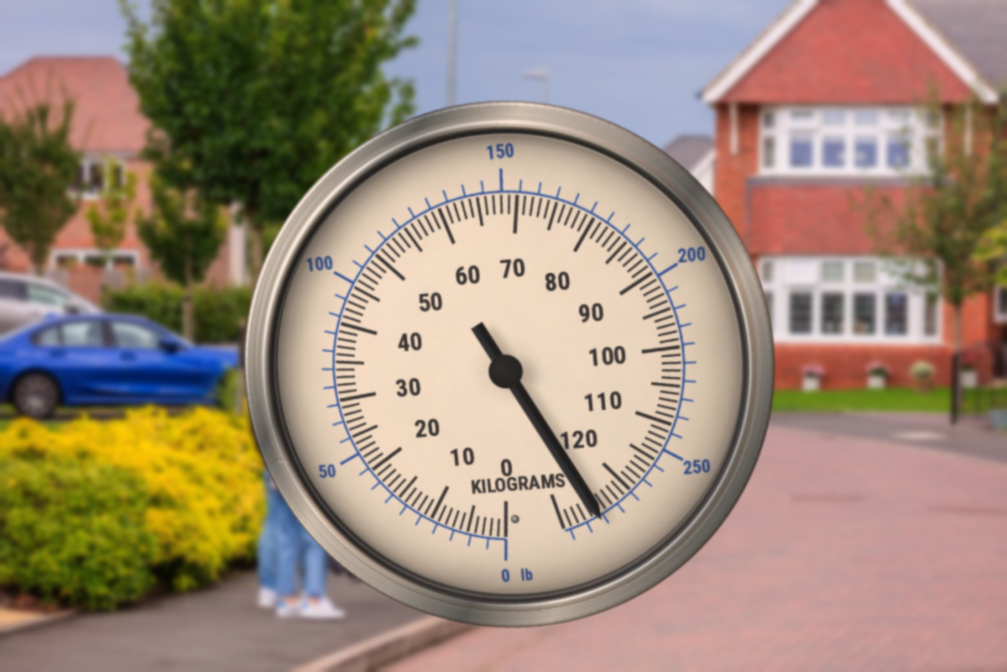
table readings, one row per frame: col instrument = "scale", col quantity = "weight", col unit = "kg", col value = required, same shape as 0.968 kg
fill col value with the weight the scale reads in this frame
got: 125 kg
